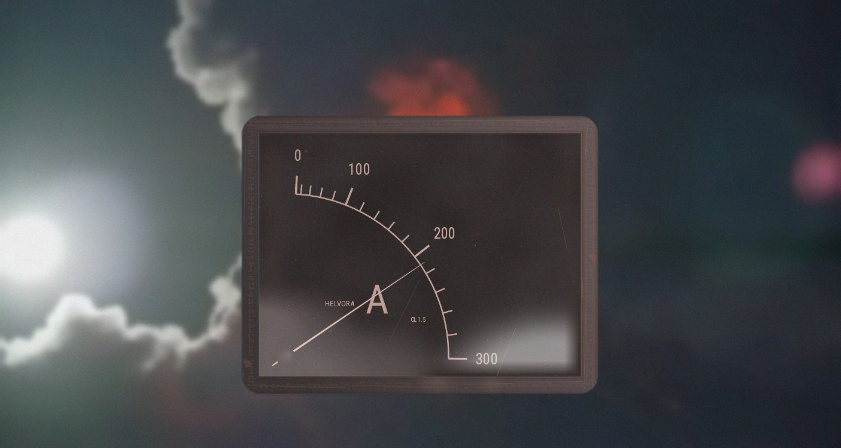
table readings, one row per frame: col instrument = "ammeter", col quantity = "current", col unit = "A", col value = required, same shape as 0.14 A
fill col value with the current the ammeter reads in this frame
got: 210 A
